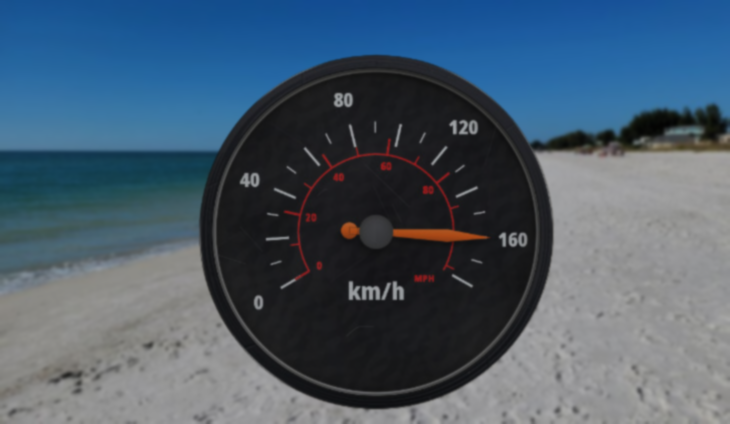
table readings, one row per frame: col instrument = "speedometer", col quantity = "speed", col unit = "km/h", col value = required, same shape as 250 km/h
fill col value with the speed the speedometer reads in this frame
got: 160 km/h
